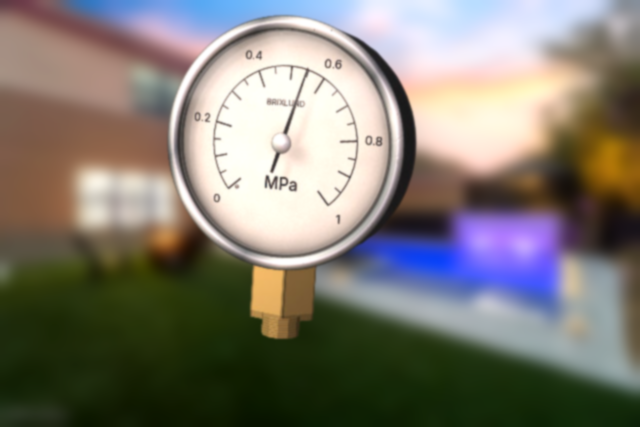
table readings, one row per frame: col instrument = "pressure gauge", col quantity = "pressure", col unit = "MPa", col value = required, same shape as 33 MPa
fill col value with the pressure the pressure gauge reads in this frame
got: 0.55 MPa
